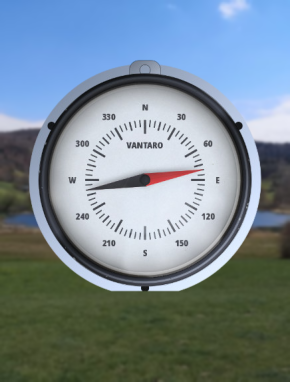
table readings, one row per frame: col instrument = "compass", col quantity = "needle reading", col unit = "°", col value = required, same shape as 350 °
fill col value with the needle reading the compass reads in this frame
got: 80 °
